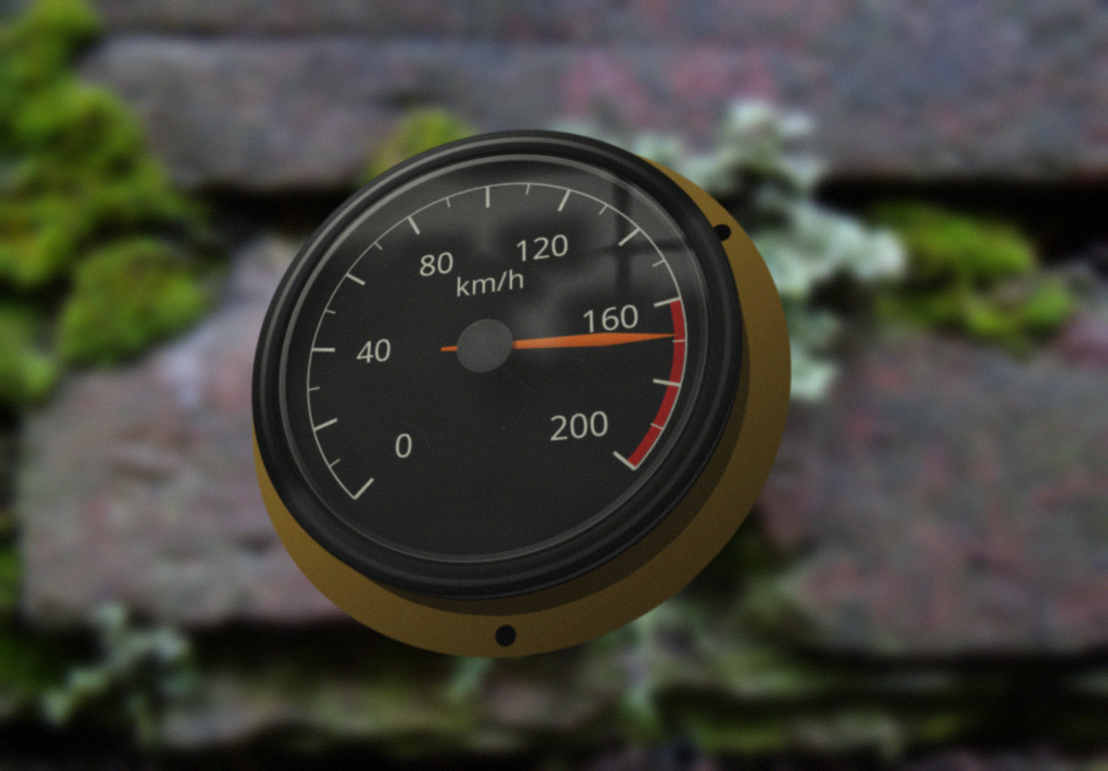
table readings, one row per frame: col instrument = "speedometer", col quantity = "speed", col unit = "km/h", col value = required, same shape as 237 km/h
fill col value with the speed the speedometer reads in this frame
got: 170 km/h
